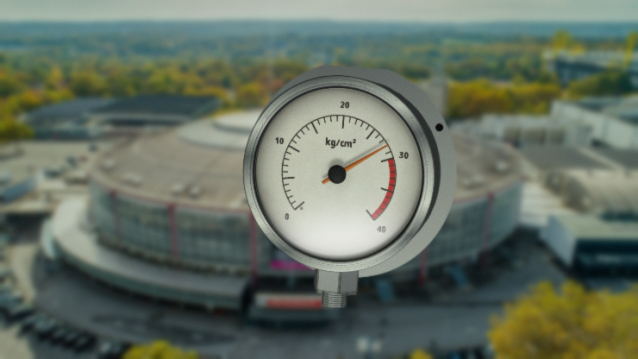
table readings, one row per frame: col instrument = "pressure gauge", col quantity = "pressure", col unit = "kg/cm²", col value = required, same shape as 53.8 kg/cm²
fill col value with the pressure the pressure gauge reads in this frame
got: 28 kg/cm²
